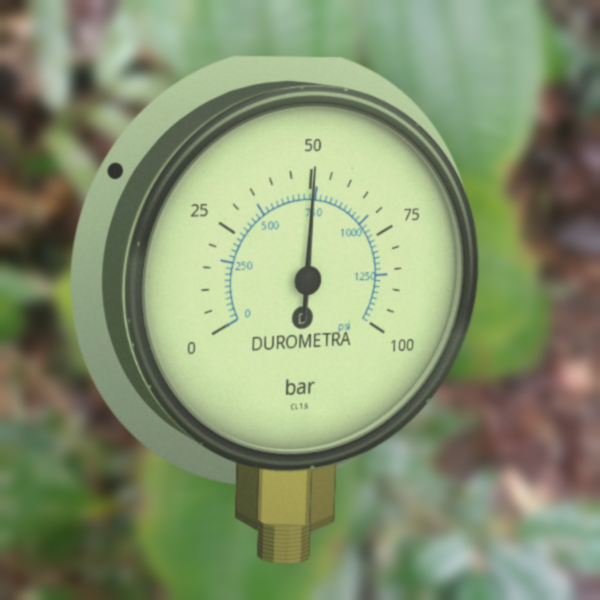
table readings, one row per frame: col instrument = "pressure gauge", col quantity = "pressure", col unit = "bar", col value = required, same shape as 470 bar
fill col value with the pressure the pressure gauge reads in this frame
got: 50 bar
